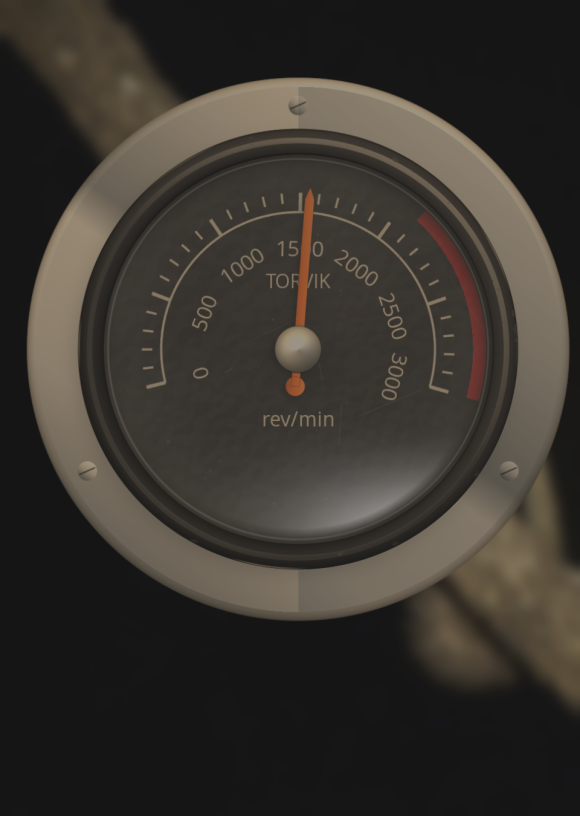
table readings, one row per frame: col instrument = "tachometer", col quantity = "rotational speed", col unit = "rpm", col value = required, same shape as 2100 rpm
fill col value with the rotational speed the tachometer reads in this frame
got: 1550 rpm
